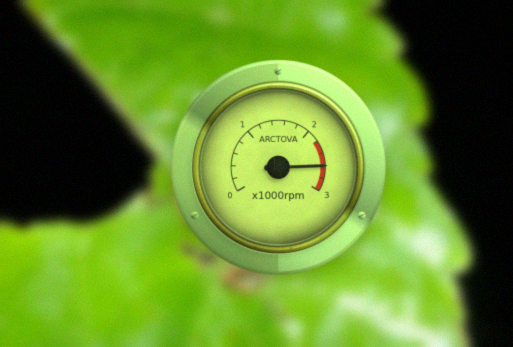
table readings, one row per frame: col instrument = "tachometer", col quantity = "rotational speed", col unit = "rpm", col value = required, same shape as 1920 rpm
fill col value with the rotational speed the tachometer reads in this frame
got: 2600 rpm
